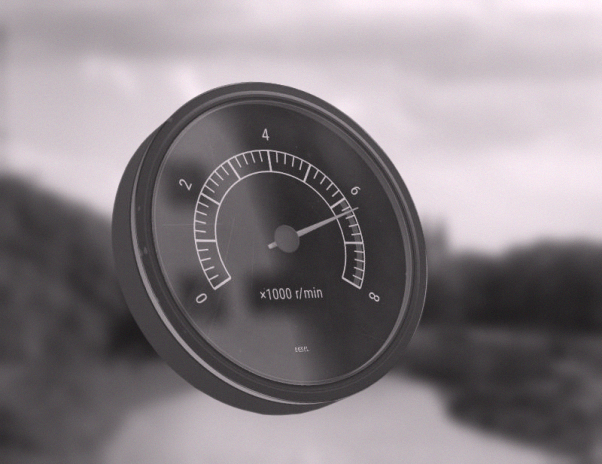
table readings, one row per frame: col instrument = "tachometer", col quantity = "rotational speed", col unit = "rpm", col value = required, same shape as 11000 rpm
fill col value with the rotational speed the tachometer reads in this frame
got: 6300 rpm
